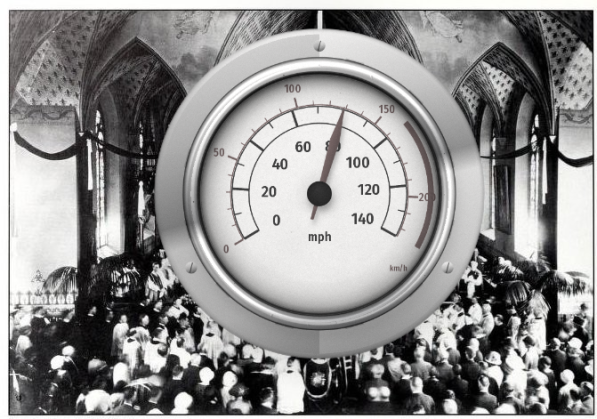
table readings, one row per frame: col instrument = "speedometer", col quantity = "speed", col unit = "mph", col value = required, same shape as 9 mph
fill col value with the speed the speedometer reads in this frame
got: 80 mph
